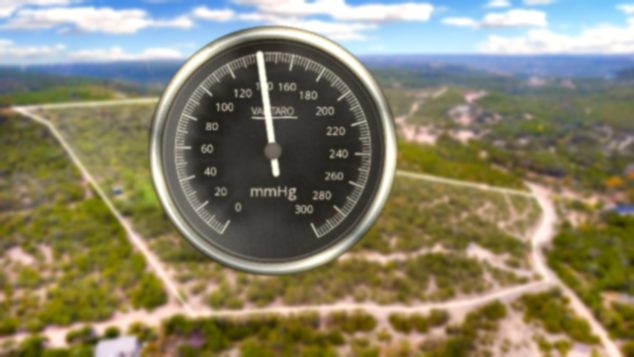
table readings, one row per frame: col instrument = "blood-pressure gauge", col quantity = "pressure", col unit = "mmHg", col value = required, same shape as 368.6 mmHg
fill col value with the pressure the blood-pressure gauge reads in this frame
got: 140 mmHg
